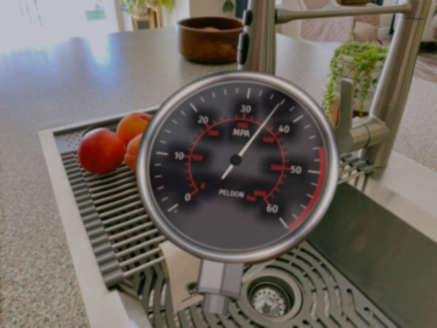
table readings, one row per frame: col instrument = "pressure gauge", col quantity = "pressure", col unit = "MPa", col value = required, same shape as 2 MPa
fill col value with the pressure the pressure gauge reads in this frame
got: 36 MPa
